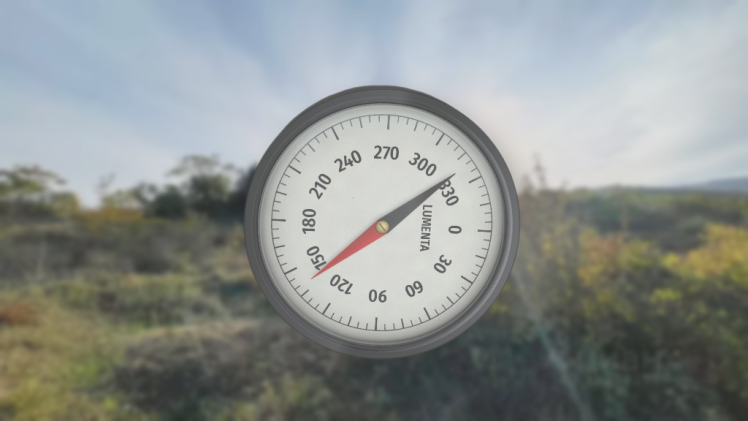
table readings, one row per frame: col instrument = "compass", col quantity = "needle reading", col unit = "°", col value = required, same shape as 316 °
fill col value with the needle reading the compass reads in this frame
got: 140 °
